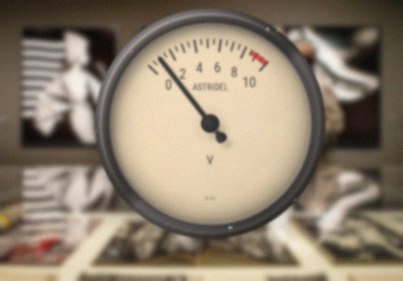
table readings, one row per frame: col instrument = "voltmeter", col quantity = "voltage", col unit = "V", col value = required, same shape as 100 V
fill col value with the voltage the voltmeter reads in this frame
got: 1 V
